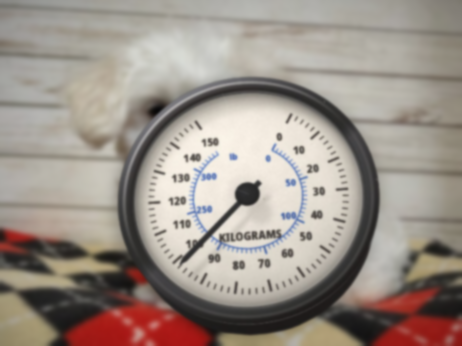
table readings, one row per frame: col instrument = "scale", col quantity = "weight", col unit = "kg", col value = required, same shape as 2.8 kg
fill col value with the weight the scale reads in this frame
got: 98 kg
